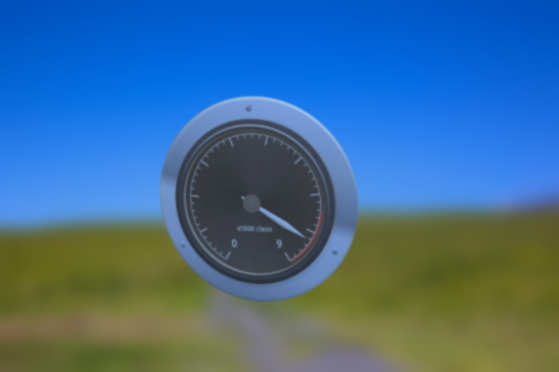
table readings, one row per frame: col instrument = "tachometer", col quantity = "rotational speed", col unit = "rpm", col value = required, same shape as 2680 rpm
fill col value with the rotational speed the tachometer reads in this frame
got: 8200 rpm
